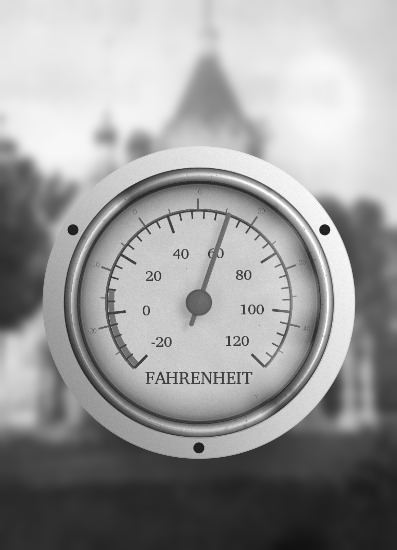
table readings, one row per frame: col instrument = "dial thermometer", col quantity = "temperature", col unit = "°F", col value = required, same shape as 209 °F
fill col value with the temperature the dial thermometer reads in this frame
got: 60 °F
